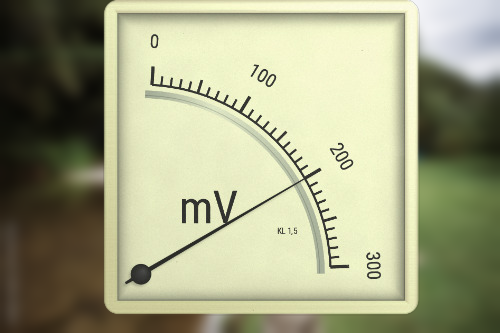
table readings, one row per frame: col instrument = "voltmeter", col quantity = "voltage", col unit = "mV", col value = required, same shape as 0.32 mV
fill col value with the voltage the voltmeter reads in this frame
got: 200 mV
